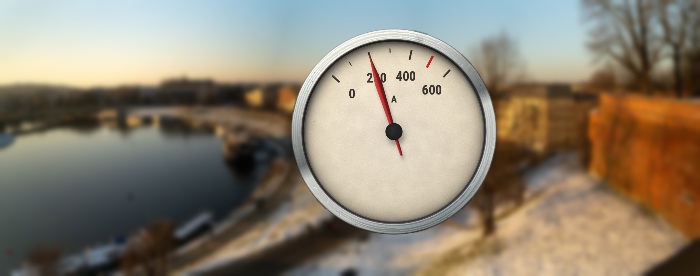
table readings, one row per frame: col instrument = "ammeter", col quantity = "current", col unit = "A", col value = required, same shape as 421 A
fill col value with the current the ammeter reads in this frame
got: 200 A
